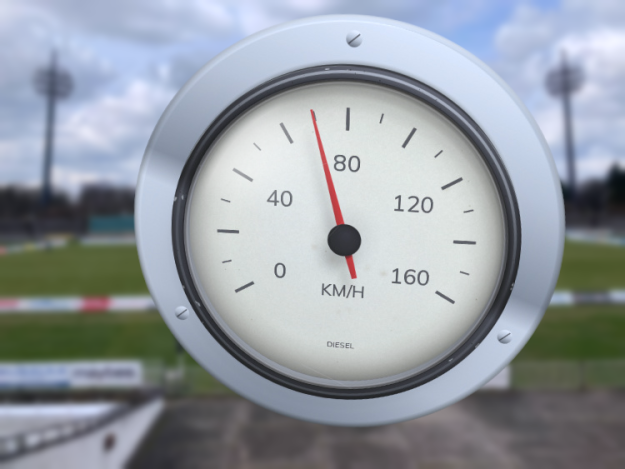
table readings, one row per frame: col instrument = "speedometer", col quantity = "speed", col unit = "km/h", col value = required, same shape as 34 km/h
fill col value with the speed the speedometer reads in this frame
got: 70 km/h
